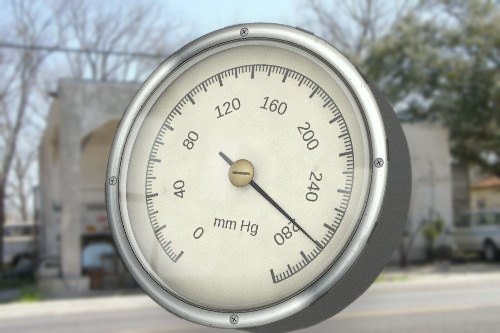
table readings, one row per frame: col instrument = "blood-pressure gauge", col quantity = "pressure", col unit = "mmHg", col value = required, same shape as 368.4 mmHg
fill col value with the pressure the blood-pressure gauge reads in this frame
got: 270 mmHg
